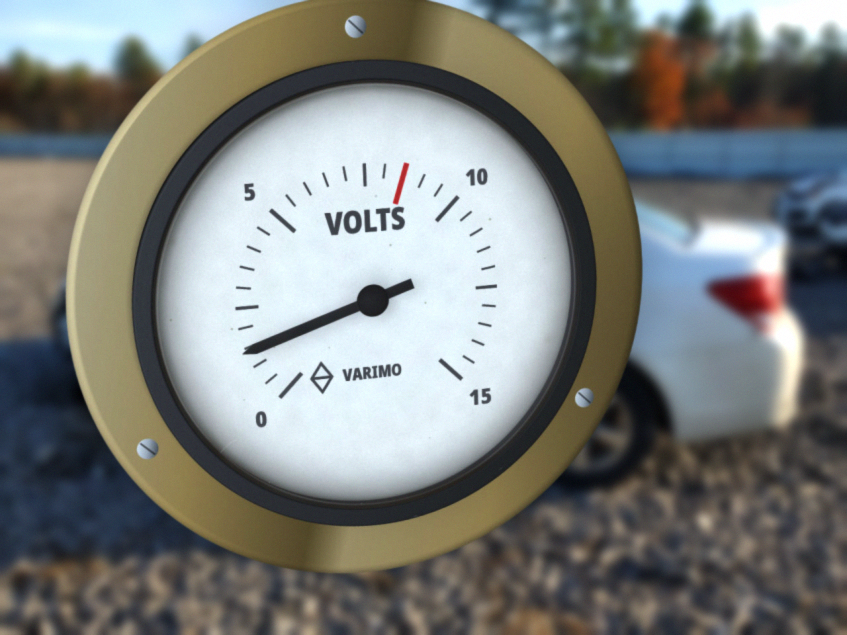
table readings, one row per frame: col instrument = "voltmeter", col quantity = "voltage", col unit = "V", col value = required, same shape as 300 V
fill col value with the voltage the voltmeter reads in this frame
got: 1.5 V
